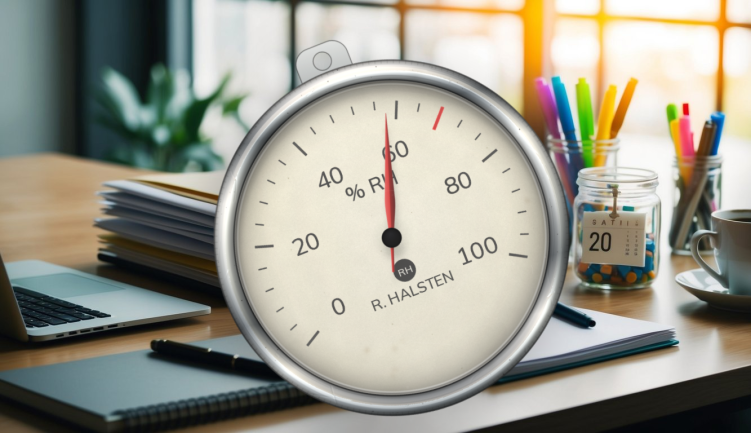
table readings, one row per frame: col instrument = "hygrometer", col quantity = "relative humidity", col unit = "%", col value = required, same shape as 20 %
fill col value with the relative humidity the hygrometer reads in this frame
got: 58 %
